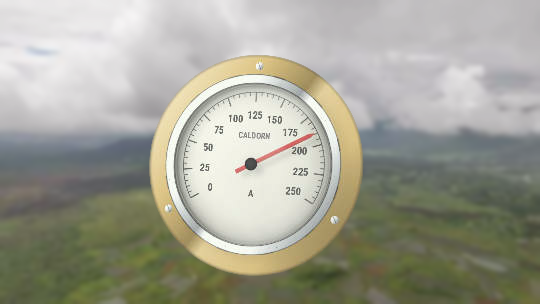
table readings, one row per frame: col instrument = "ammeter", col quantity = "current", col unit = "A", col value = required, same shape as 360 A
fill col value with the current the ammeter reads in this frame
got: 190 A
